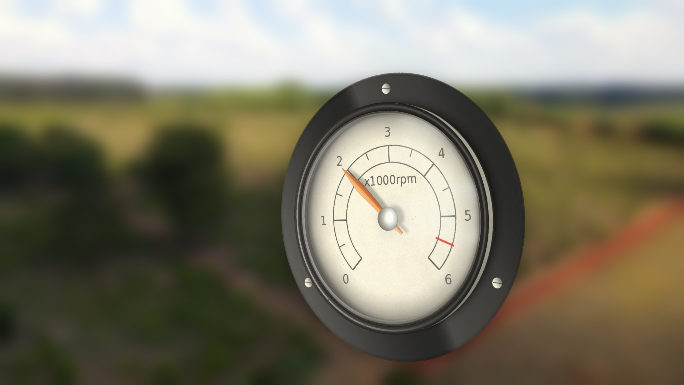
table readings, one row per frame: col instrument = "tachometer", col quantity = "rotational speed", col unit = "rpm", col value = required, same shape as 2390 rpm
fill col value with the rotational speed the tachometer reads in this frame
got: 2000 rpm
